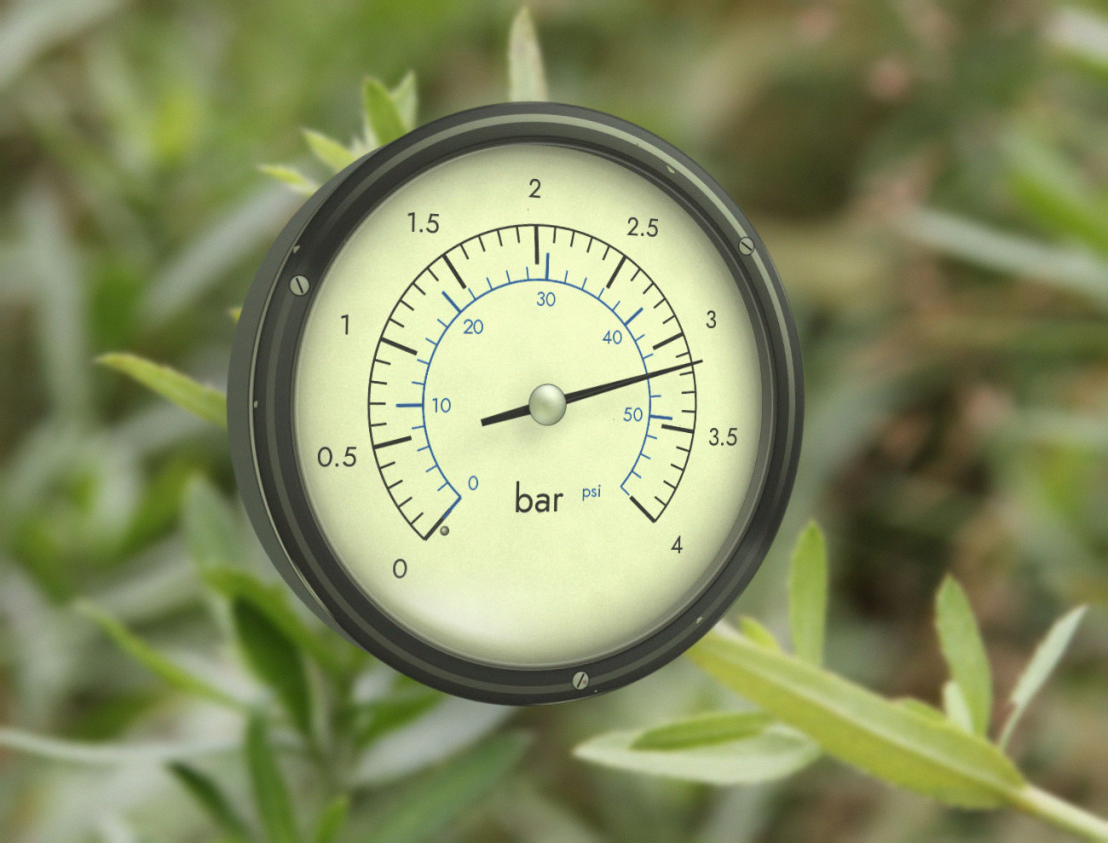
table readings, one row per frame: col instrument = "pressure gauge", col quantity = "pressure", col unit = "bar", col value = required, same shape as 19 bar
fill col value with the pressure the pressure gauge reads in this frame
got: 3.15 bar
